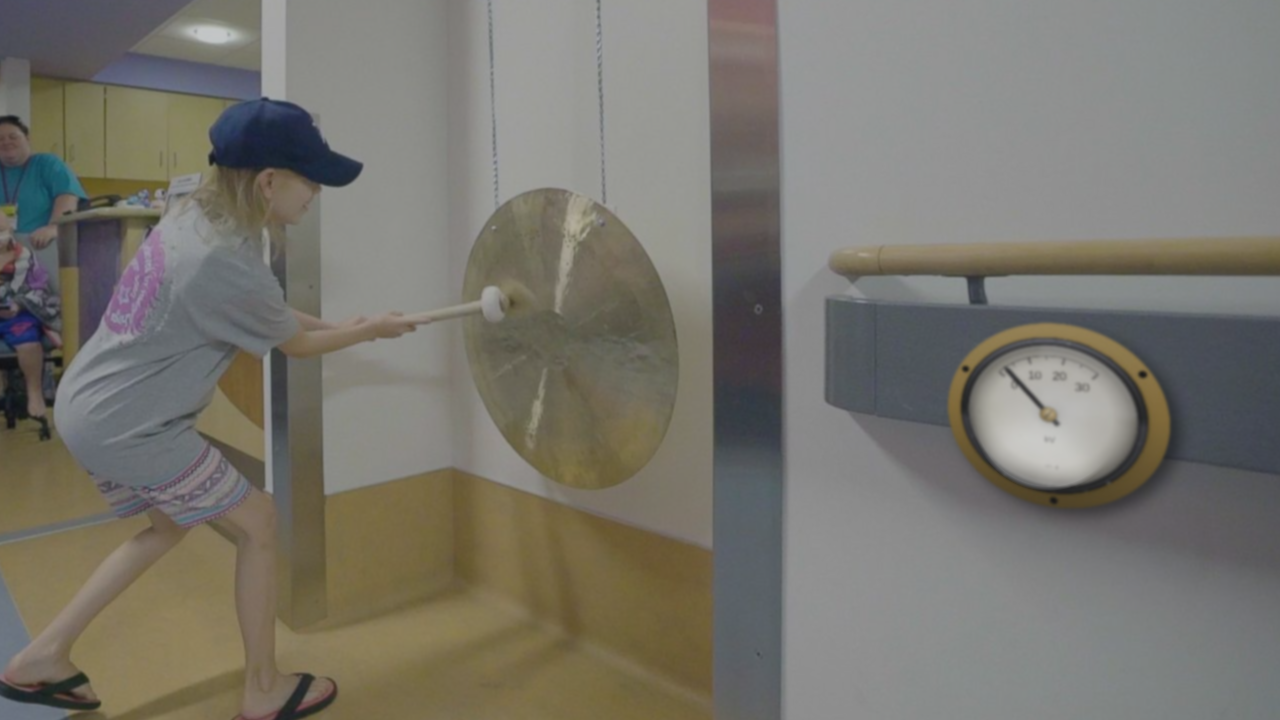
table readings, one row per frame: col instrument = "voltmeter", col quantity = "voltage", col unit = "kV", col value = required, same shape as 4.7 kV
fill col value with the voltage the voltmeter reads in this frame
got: 2.5 kV
